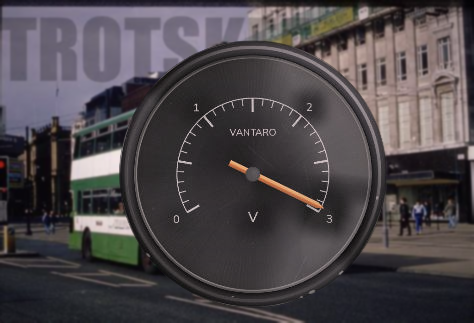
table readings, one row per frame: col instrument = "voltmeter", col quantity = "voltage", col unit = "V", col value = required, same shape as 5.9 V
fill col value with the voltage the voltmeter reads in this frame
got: 2.95 V
